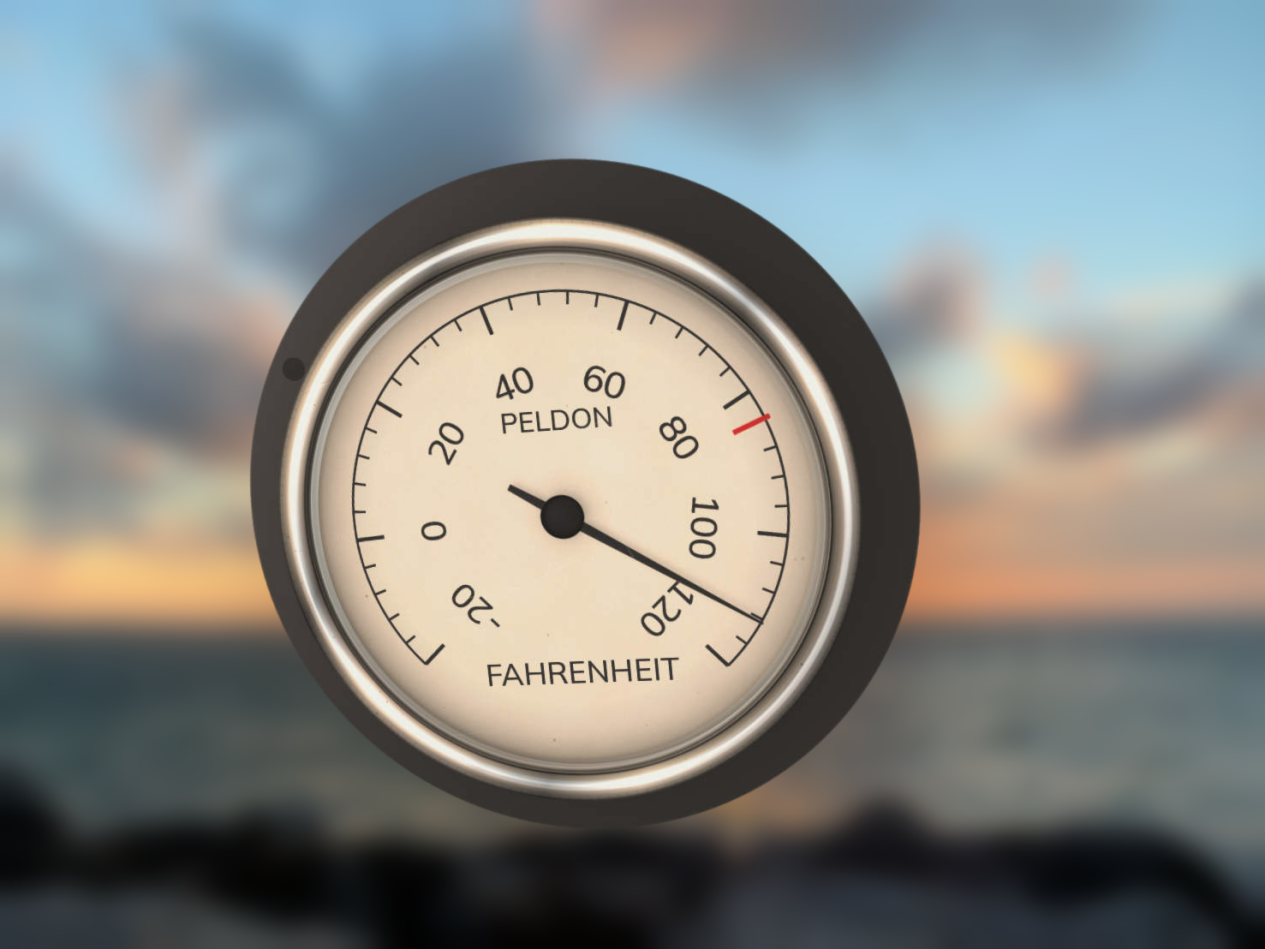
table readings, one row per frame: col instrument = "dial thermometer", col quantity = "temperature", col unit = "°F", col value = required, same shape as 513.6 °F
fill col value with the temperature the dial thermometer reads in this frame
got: 112 °F
